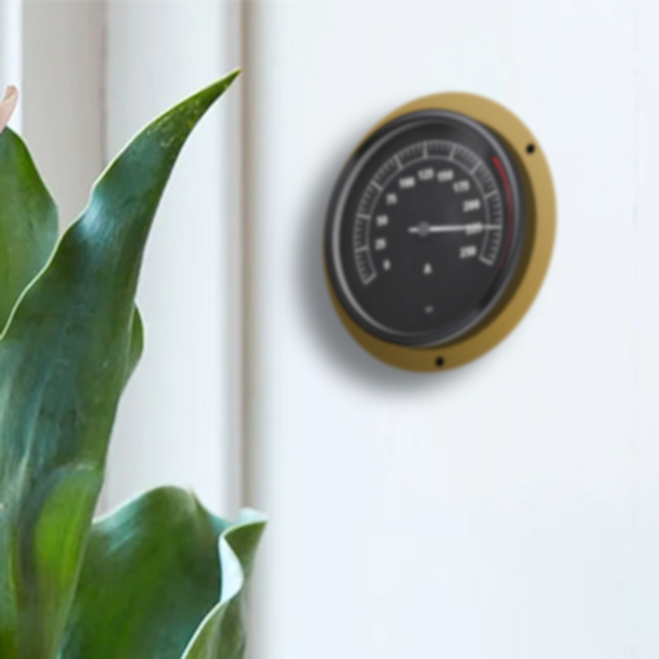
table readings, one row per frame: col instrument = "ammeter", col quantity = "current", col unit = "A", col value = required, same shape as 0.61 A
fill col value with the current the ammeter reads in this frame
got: 225 A
